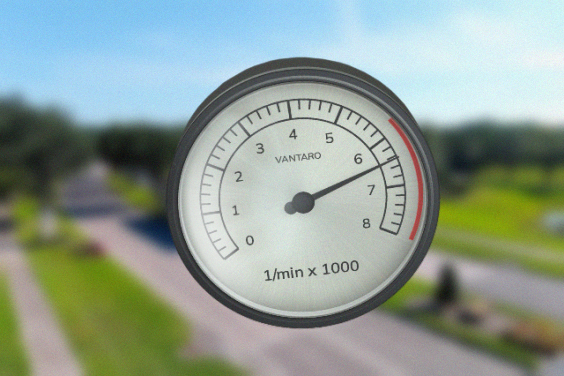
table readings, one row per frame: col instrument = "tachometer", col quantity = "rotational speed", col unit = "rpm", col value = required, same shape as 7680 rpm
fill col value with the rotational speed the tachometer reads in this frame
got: 6400 rpm
